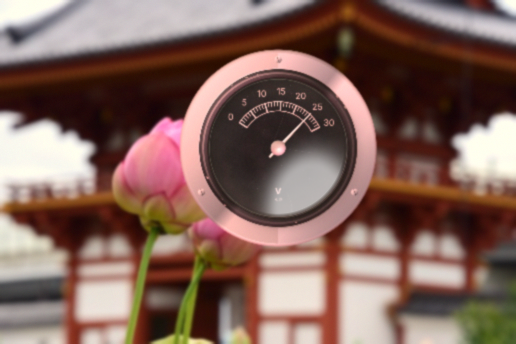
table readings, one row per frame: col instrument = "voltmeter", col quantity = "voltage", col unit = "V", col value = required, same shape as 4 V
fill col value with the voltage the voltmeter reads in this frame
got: 25 V
